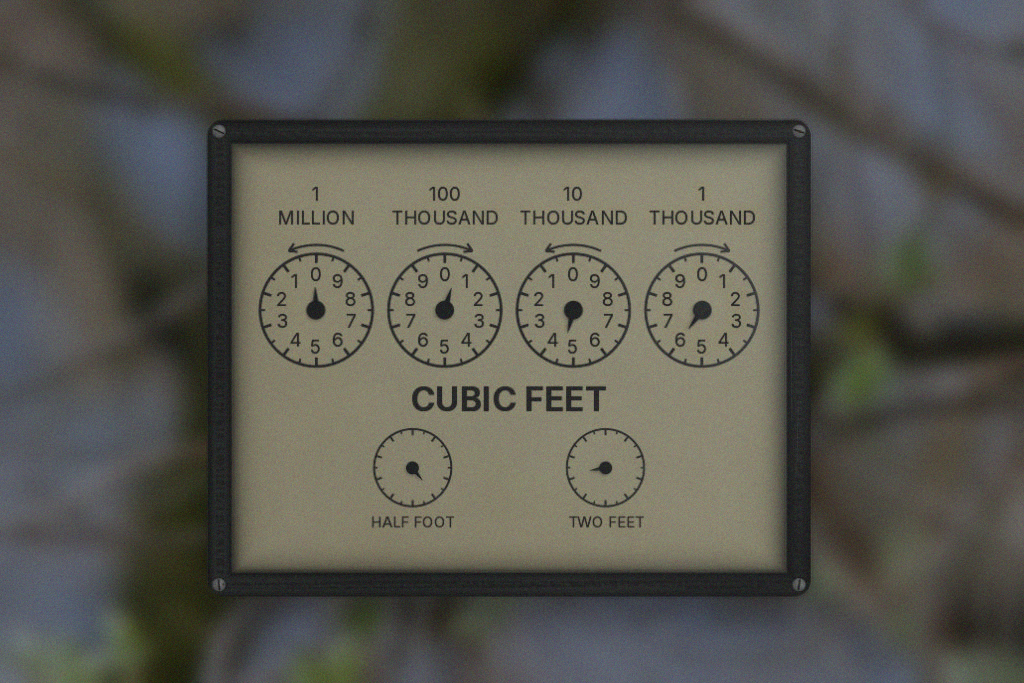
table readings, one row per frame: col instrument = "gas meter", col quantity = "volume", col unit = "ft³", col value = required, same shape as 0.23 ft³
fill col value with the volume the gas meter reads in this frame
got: 4600 ft³
